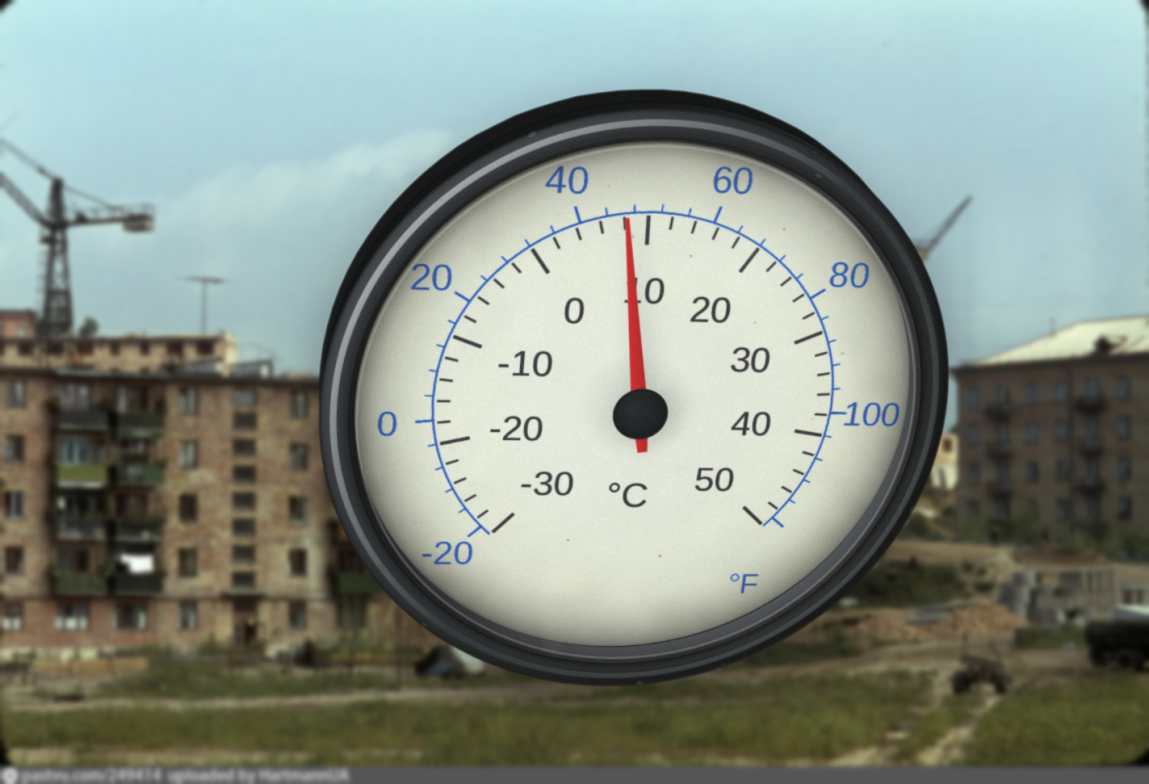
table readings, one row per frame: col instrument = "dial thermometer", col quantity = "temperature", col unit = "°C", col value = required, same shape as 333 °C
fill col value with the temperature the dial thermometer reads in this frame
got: 8 °C
